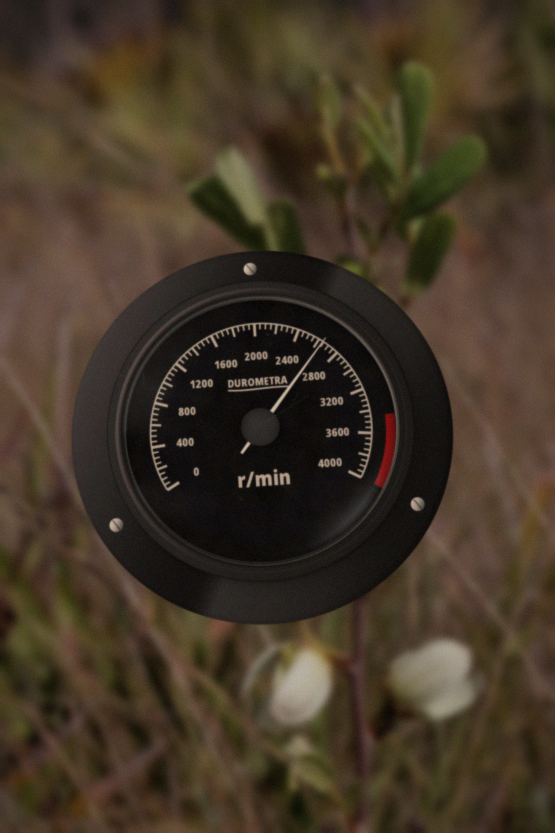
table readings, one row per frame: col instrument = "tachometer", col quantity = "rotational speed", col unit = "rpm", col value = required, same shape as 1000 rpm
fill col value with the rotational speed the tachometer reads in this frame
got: 2650 rpm
